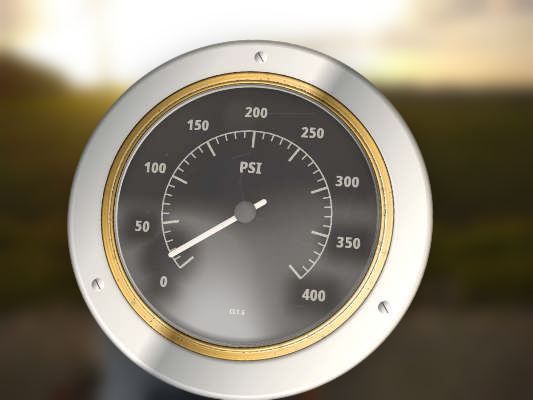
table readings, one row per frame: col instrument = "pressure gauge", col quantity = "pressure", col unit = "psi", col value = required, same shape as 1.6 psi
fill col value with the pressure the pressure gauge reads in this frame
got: 15 psi
